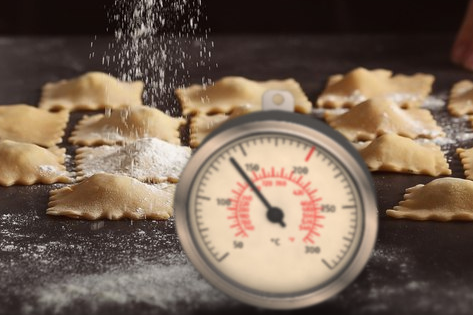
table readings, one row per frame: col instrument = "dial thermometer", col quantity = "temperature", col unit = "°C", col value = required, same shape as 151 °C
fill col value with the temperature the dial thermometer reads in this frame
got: 140 °C
